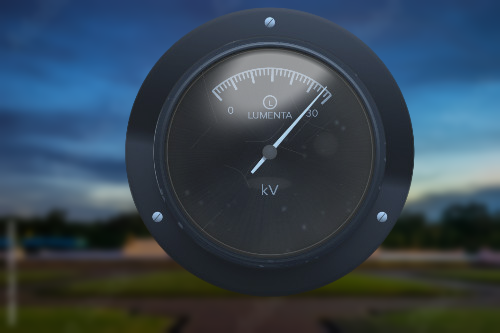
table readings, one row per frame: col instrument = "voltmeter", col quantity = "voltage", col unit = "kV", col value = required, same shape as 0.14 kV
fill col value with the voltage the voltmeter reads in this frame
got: 28 kV
